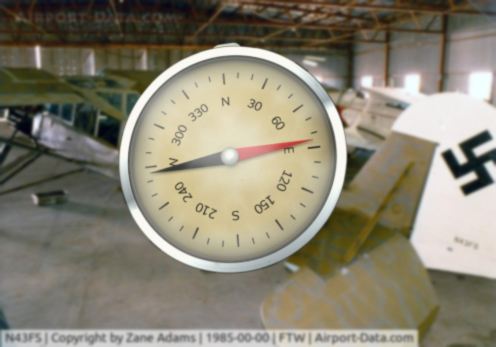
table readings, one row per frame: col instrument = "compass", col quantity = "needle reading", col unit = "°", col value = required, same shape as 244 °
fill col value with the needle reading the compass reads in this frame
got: 85 °
